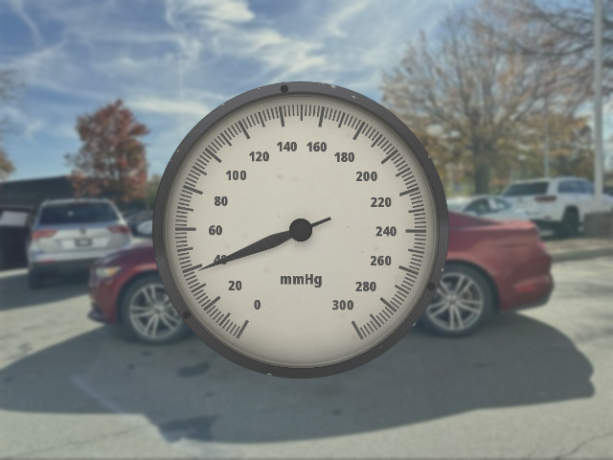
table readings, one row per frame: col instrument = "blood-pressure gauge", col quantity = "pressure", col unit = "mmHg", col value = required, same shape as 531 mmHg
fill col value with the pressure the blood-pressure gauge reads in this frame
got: 38 mmHg
